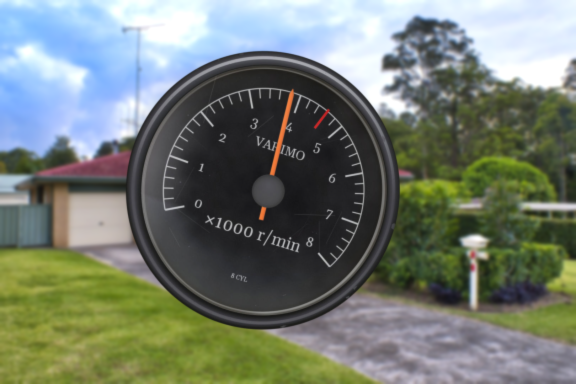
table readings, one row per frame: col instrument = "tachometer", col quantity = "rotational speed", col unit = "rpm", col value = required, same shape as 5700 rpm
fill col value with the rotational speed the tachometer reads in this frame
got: 3800 rpm
